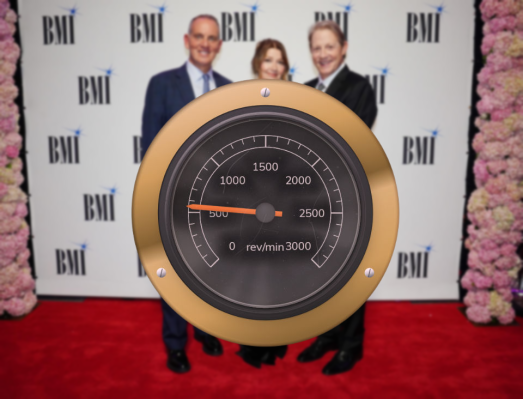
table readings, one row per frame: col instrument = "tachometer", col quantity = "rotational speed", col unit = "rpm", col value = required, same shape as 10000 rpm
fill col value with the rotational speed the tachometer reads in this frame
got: 550 rpm
